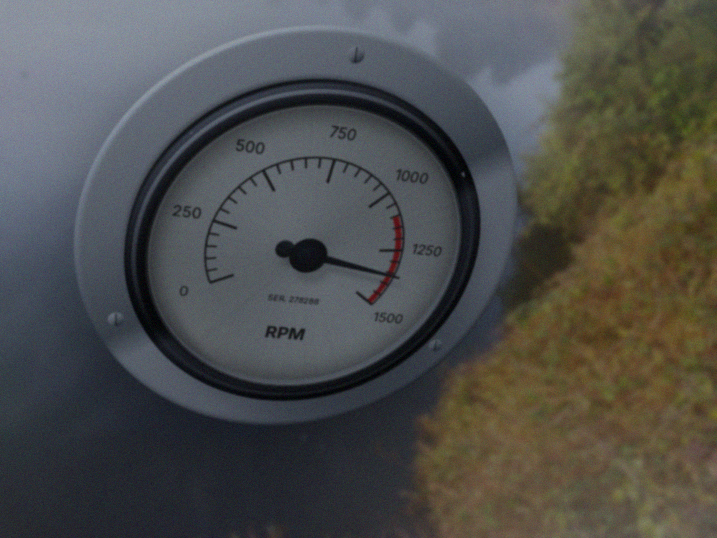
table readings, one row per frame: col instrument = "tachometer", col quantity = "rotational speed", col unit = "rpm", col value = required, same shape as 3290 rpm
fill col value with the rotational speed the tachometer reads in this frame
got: 1350 rpm
